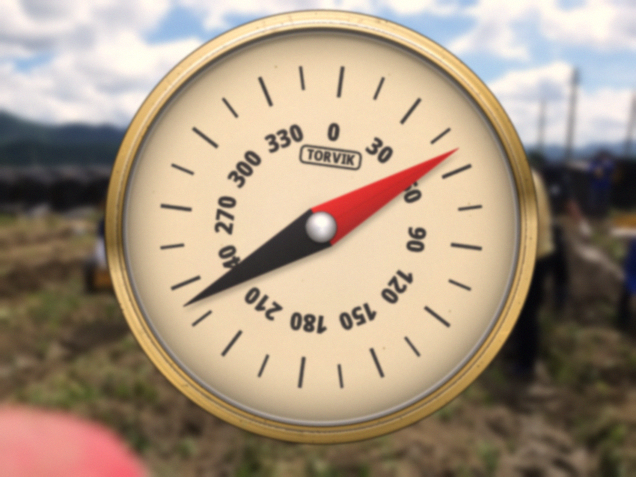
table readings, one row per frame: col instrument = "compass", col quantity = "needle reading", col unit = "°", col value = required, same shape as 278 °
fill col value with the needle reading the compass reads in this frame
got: 52.5 °
